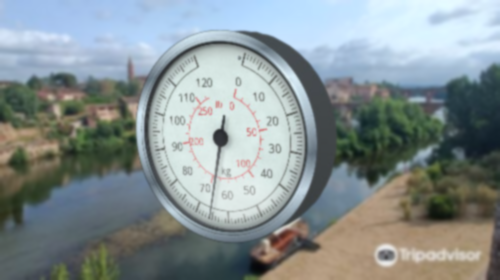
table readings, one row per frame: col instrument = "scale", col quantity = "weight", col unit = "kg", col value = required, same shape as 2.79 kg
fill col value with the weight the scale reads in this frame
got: 65 kg
